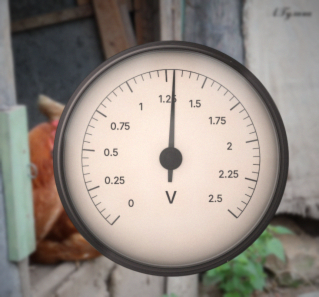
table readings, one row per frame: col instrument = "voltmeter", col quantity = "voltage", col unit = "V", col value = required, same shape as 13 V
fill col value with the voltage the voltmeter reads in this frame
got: 1.3 V
